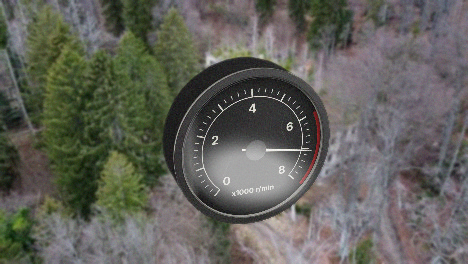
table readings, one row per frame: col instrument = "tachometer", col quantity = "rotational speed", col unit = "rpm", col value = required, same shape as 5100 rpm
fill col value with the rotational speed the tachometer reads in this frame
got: 7000 rpm
